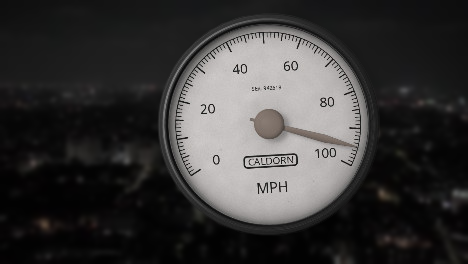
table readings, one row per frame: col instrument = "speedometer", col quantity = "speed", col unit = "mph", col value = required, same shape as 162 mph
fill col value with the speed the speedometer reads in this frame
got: 95 mph
